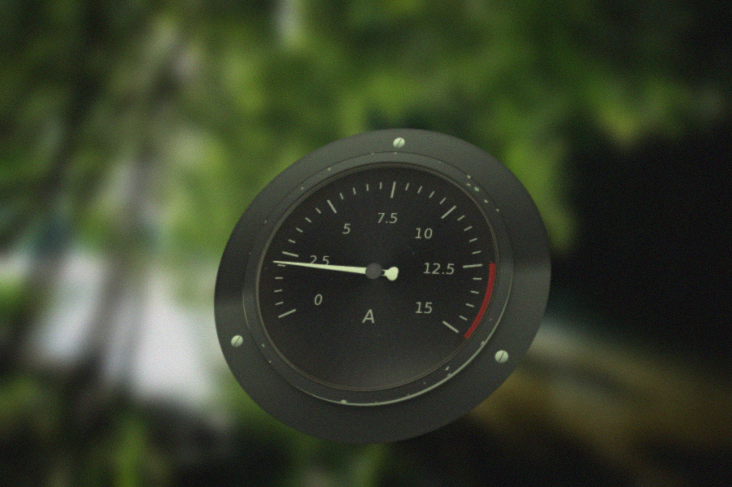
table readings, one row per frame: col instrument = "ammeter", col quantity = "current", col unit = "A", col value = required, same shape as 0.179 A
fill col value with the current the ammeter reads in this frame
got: 2 A
